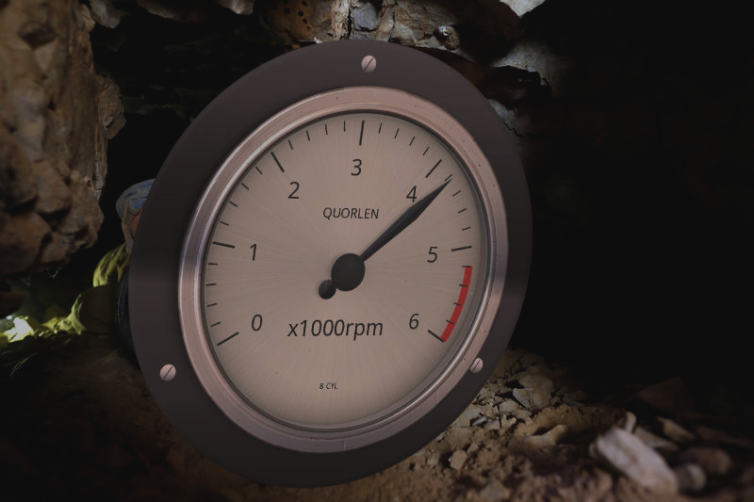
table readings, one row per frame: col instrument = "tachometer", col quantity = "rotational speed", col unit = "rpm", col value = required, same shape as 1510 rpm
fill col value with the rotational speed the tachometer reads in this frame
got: 4200 rpm
